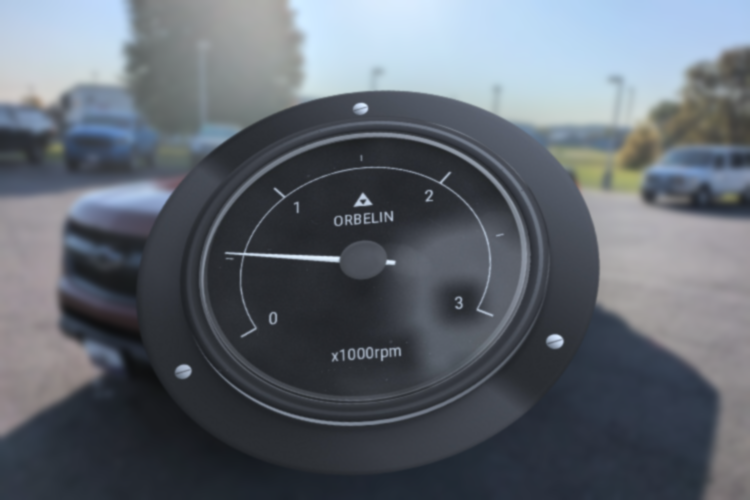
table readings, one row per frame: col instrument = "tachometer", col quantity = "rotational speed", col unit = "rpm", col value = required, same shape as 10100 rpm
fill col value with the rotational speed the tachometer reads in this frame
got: 500 rpm
